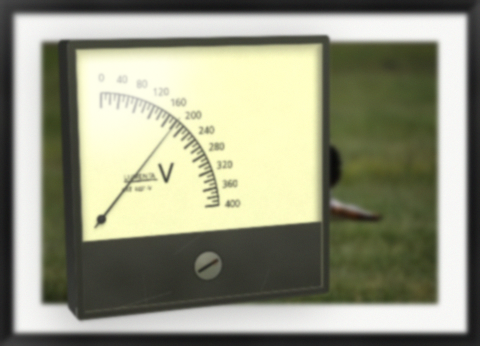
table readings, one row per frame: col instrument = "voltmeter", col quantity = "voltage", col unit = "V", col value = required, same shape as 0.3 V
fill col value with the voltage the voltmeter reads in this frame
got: 180 V
